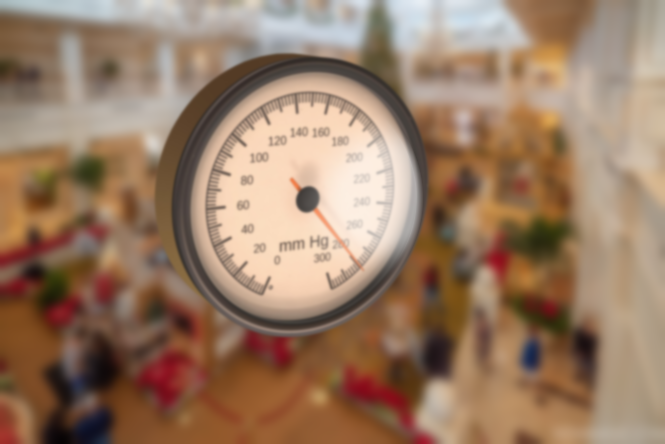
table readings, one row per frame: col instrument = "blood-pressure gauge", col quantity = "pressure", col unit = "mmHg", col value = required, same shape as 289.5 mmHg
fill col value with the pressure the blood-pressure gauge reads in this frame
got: 280 mmHg
